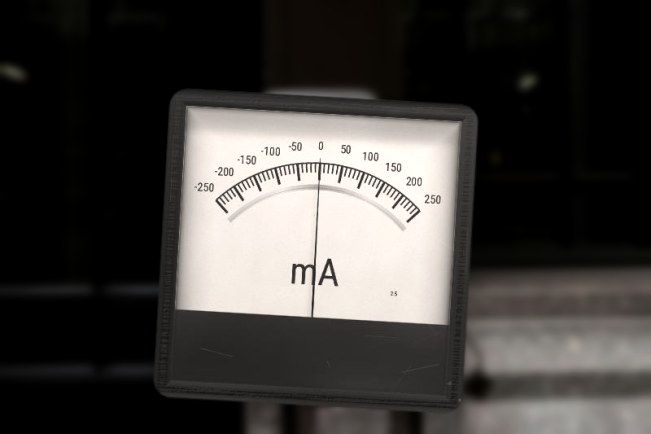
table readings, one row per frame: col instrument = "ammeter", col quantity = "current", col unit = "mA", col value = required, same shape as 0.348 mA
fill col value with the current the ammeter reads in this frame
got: 0 mA
